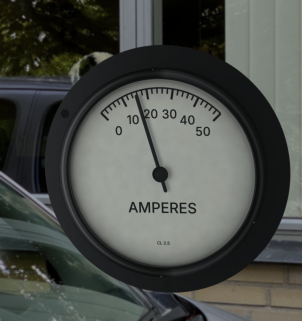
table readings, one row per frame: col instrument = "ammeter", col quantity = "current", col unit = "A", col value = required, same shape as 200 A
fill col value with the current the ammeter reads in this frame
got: 16 A
